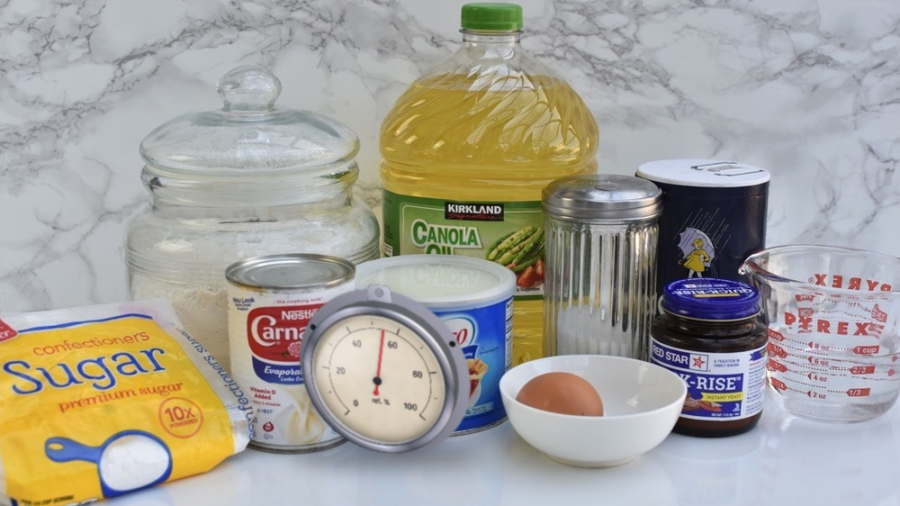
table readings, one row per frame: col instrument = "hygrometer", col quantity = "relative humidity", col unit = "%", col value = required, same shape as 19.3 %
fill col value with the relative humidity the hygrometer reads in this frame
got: 55 %
